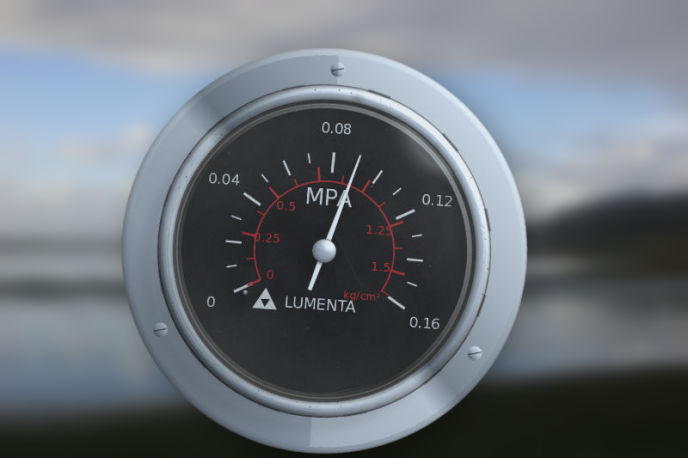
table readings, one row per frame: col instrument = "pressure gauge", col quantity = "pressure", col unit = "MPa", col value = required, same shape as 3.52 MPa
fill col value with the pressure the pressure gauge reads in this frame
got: 0.09 MPa
